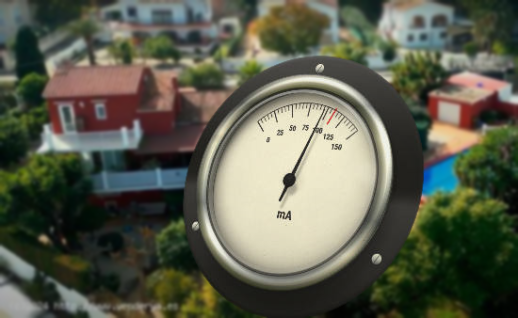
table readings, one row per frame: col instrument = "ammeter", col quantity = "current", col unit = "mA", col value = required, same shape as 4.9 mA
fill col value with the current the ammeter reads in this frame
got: 100 mA
